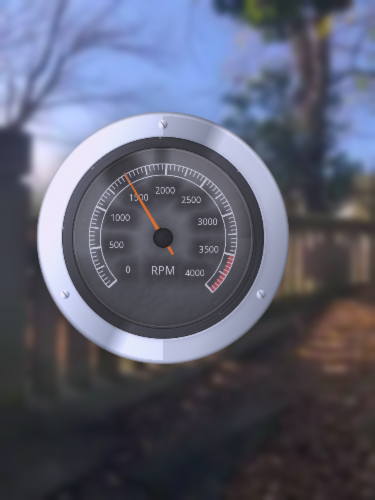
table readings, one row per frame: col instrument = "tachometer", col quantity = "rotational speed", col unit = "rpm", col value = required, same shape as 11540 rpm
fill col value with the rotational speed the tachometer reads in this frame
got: 1500 rpm
